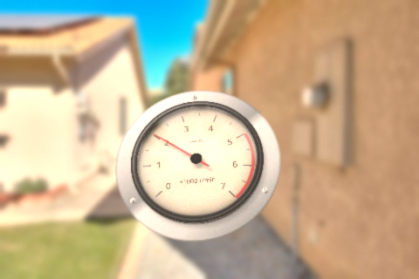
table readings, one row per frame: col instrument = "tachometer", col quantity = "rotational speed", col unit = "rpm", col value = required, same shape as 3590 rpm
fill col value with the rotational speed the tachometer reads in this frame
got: 2000 rpm
